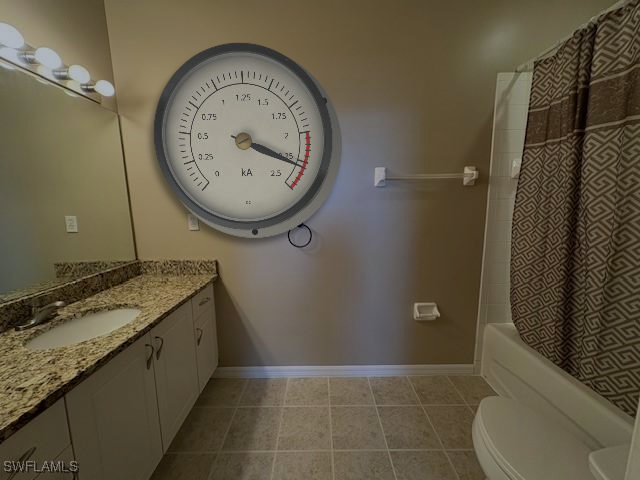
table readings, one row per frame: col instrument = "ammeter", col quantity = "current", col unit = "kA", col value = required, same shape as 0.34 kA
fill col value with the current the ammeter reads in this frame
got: 2.3 kA
